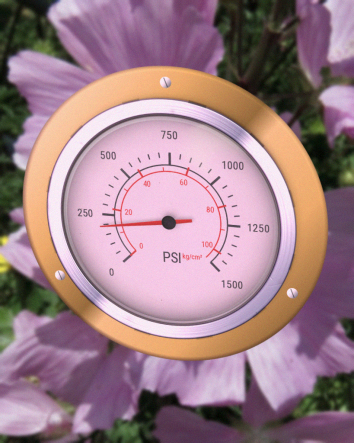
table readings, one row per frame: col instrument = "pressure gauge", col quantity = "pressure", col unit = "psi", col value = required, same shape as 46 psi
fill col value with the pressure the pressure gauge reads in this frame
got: 200 psi
